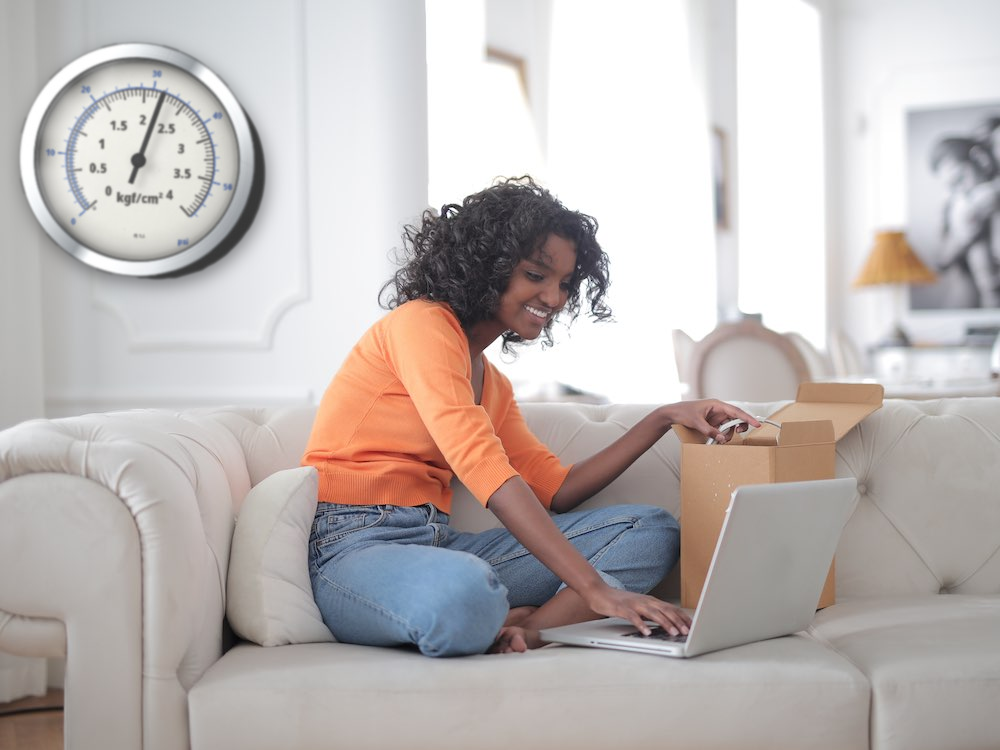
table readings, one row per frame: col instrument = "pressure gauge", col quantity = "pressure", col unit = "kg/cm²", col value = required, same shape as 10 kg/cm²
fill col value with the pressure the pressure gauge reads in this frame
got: 2.25 kg/cm²
